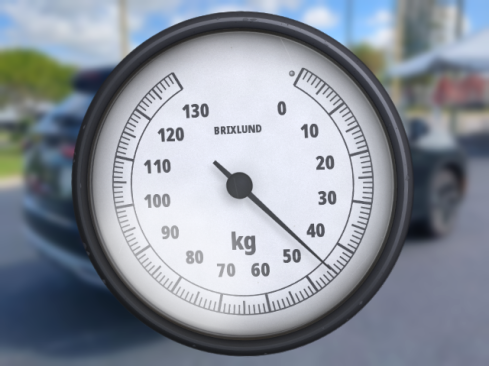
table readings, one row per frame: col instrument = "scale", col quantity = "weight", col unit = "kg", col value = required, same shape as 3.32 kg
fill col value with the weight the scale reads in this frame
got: 45 kg
